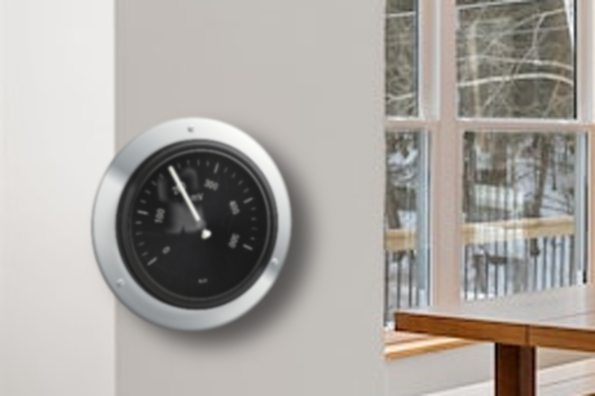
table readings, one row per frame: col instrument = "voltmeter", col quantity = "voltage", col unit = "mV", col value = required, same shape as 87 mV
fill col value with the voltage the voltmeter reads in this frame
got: 200 mV
